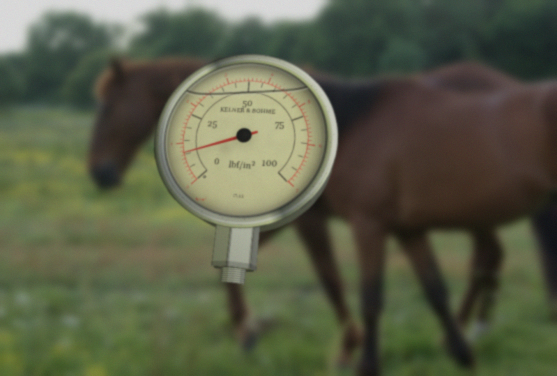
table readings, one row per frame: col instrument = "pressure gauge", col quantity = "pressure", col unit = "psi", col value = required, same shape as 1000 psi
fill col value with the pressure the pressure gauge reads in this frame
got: 10 psi
